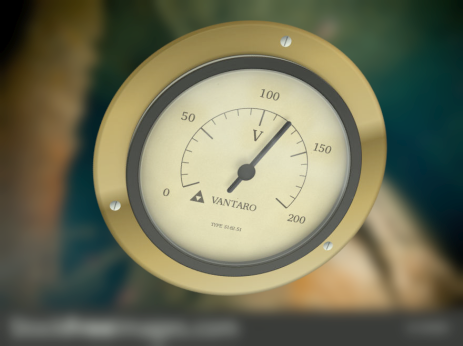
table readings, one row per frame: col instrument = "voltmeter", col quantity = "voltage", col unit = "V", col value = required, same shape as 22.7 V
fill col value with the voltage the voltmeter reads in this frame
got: 120 V
